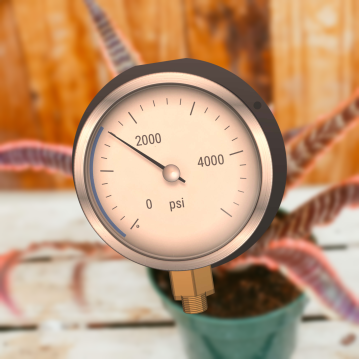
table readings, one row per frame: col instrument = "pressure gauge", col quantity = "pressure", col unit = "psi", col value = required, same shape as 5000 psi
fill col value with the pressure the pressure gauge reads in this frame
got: 1600 psi
